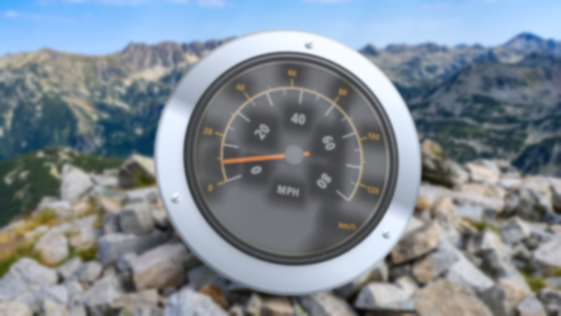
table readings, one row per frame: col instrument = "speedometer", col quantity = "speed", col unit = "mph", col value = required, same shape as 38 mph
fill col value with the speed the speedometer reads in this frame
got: 5 mph
